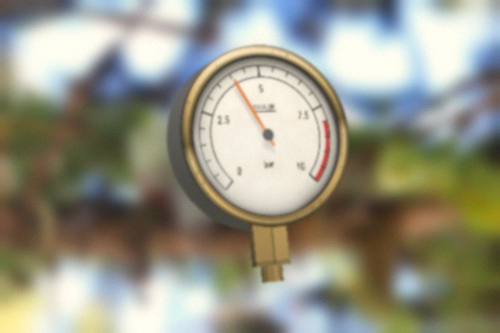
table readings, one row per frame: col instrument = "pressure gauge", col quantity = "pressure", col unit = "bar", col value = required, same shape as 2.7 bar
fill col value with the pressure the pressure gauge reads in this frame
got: 4 bar
